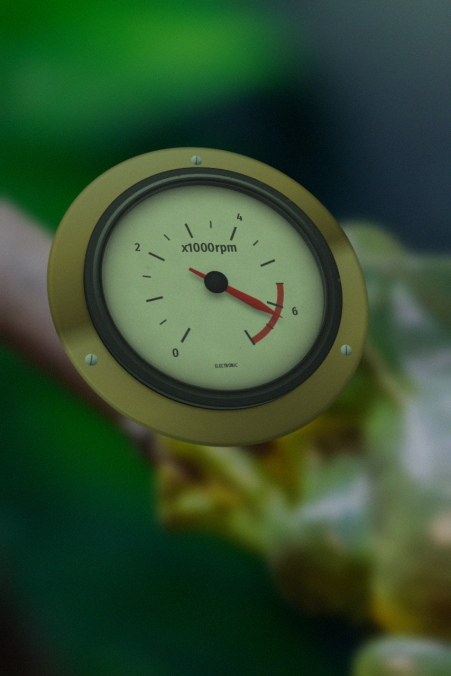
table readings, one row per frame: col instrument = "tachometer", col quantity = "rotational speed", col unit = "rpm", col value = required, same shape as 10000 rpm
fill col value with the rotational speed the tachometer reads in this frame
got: 6250 rpm
